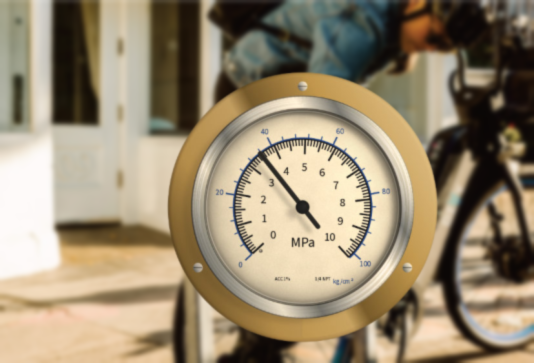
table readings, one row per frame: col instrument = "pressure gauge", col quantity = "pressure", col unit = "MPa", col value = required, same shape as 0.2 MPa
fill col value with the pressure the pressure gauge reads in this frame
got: 3.5 MPa
